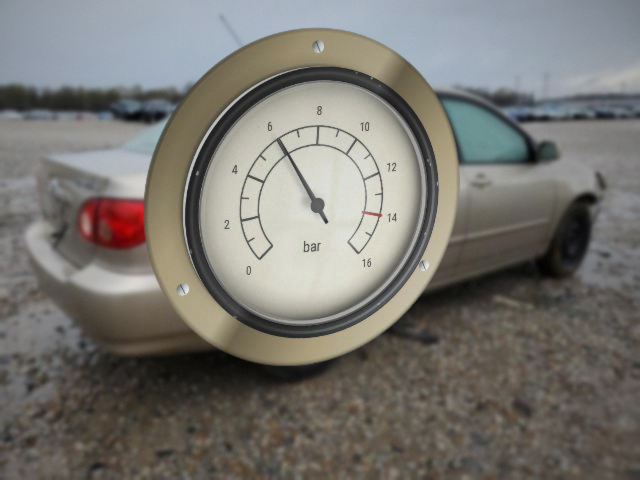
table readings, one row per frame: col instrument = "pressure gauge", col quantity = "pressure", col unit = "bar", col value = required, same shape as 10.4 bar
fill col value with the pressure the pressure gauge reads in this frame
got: 6 bar
